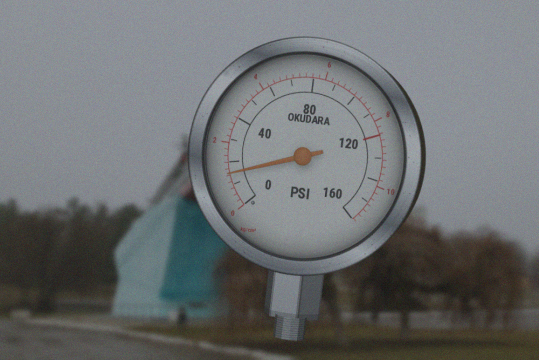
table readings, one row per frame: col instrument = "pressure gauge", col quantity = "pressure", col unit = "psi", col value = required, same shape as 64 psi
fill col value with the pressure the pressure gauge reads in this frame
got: 15 psi
